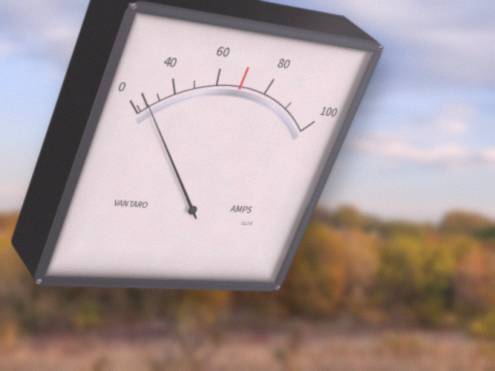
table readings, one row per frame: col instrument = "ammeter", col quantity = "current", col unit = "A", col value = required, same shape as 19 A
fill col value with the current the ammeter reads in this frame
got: 20 A
